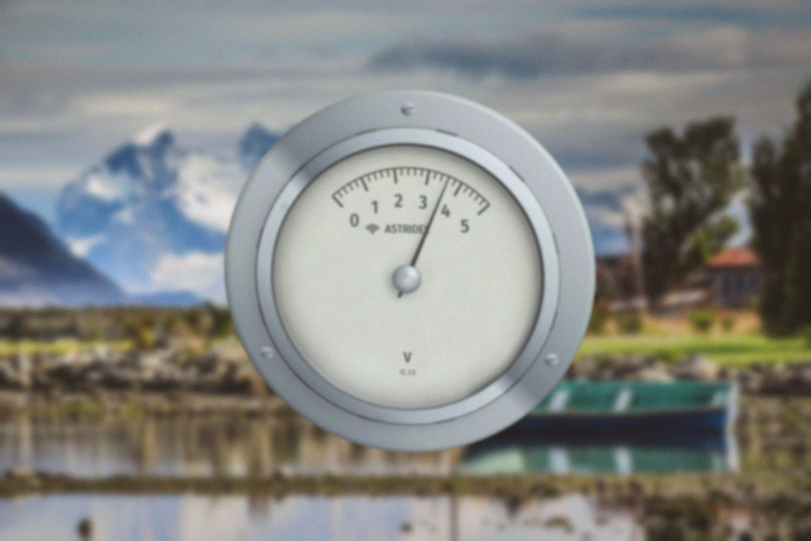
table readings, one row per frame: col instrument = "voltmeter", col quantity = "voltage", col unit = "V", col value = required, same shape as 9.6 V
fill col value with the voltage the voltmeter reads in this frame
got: 3.6 V
